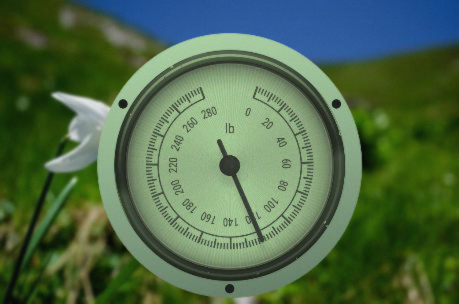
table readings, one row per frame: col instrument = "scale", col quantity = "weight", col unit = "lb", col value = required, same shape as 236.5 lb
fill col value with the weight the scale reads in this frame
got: 120 lb
